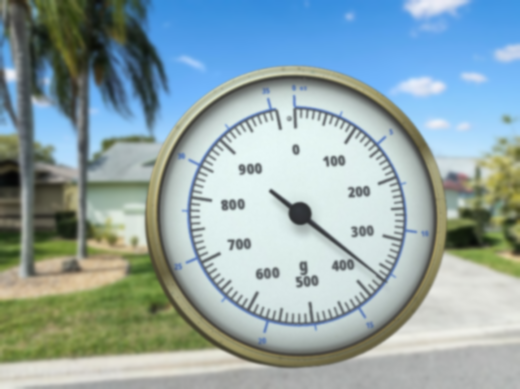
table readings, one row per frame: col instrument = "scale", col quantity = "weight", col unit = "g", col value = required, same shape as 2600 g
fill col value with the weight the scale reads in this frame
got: 370 g
